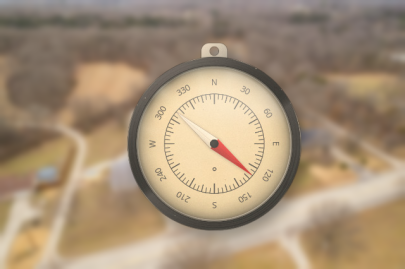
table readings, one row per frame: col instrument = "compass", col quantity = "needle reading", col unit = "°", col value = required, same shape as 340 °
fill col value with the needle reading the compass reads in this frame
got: 130 °
